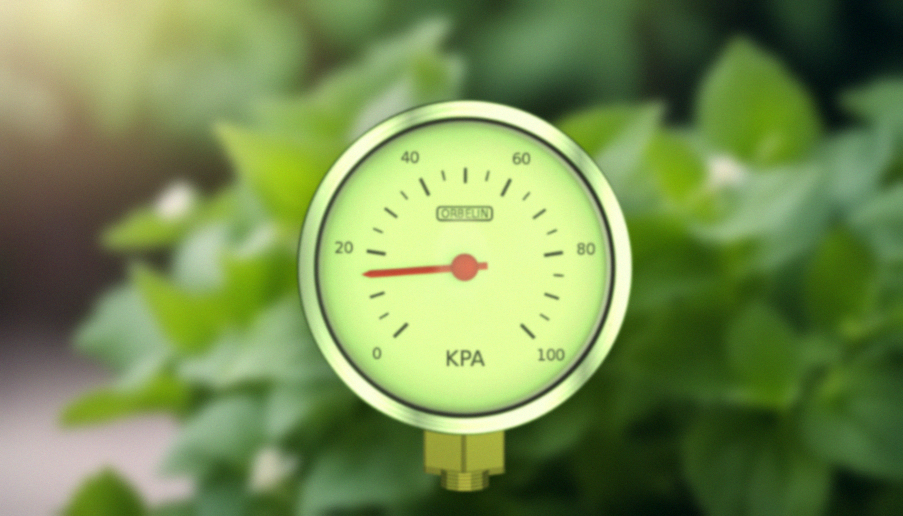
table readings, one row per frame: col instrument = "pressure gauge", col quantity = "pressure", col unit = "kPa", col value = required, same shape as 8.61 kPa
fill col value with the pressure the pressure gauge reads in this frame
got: 15 kPa
